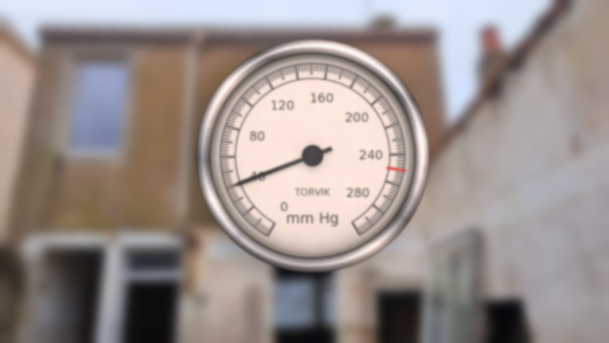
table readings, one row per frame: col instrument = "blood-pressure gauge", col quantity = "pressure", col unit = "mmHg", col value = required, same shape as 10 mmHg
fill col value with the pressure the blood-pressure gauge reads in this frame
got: 40 mmHg
